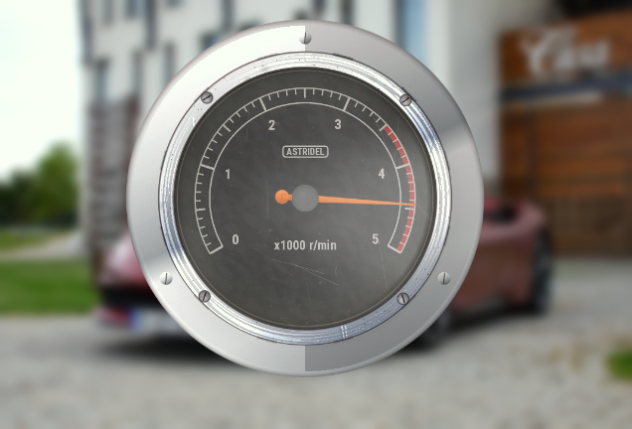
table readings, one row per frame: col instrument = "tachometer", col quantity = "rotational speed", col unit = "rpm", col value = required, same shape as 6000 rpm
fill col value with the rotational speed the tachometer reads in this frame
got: 4450 rpm
